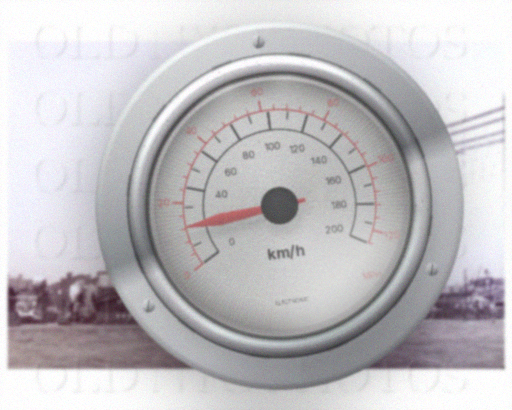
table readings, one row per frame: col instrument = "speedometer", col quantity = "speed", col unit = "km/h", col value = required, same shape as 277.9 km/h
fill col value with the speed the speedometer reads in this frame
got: 20 km/h
